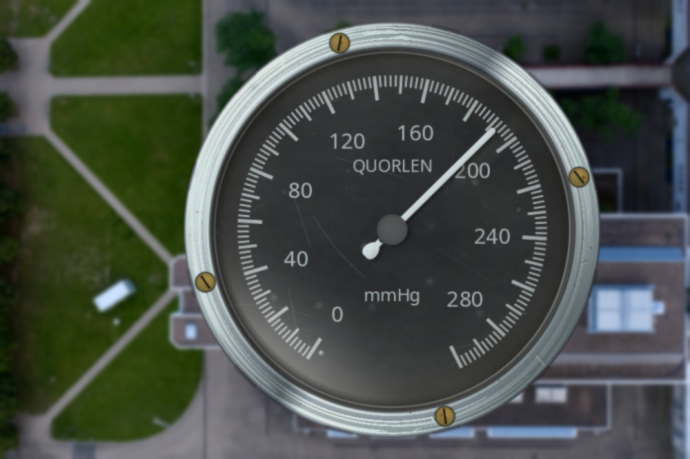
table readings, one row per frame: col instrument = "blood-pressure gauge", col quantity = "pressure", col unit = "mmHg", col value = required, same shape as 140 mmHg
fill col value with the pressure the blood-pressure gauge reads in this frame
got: 192 mmHg
